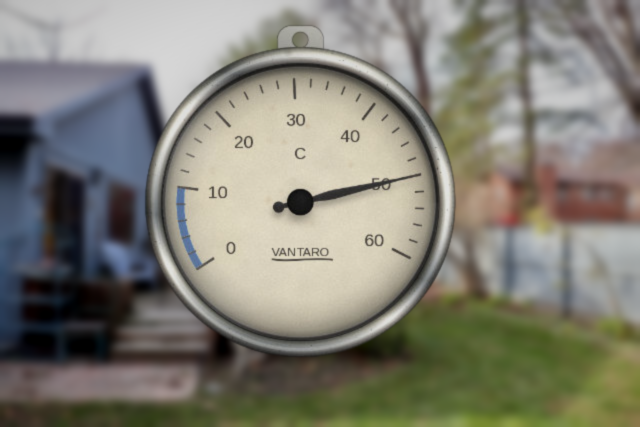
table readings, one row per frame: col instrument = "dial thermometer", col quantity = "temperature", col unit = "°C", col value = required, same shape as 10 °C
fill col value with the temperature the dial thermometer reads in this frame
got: 50 °C
